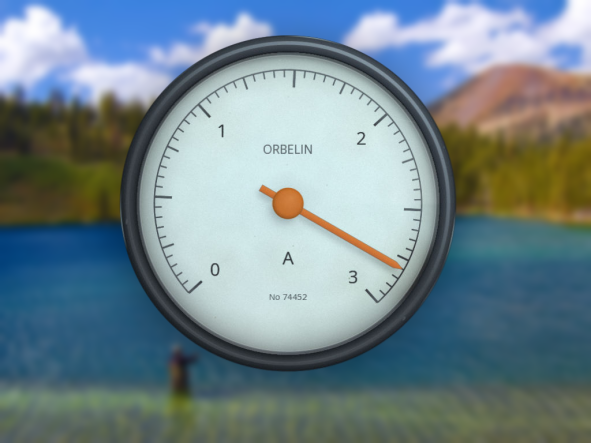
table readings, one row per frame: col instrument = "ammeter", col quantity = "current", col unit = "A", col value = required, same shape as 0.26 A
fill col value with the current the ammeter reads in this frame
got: 2.8 A
